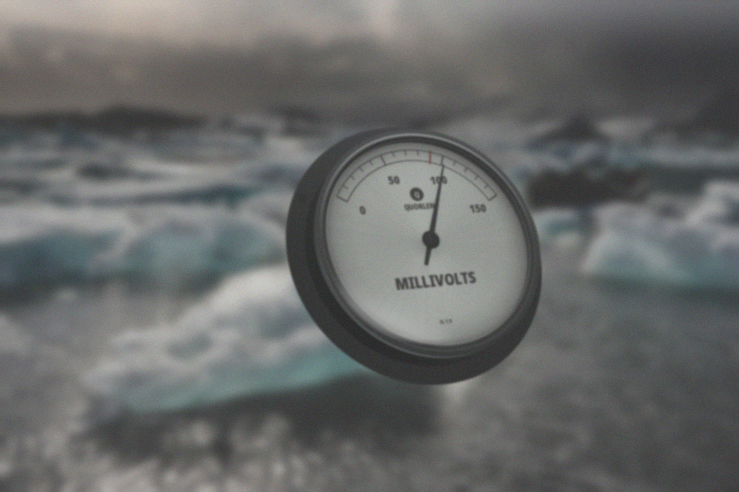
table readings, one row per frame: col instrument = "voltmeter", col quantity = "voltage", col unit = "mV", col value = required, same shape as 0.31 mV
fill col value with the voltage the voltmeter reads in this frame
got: 100 mV
